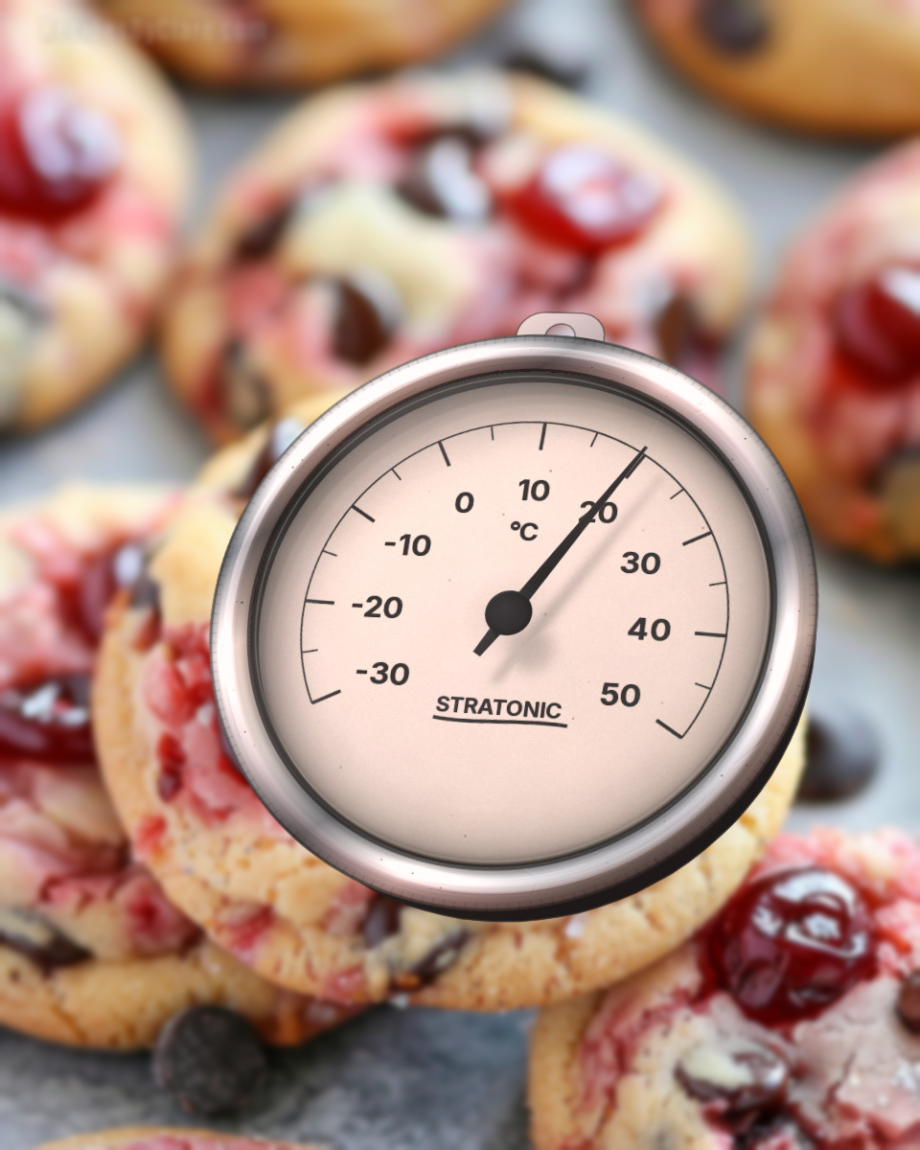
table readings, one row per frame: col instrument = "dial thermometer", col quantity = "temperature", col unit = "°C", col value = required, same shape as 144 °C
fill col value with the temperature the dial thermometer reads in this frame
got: 20 °C
